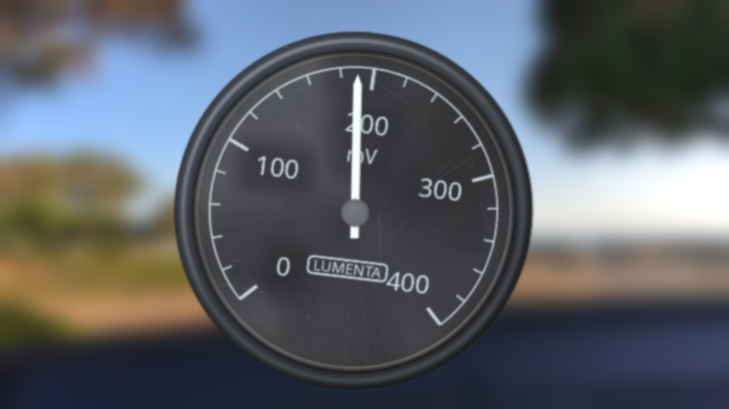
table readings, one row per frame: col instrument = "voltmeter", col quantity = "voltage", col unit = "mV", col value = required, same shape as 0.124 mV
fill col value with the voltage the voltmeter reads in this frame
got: 190 mV
